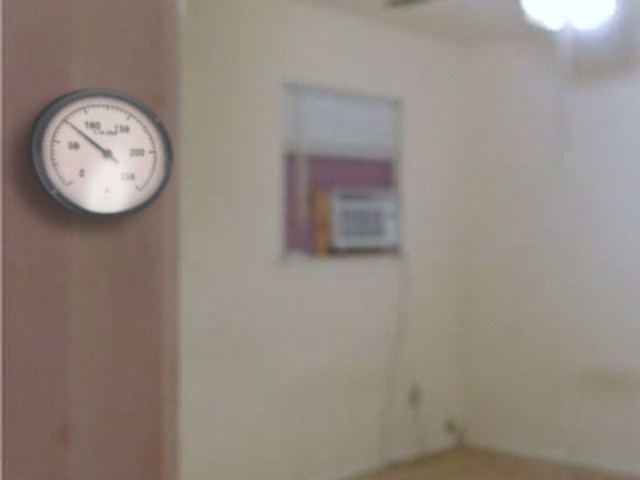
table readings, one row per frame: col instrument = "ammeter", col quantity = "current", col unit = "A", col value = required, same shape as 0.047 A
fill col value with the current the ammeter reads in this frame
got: 75 A
